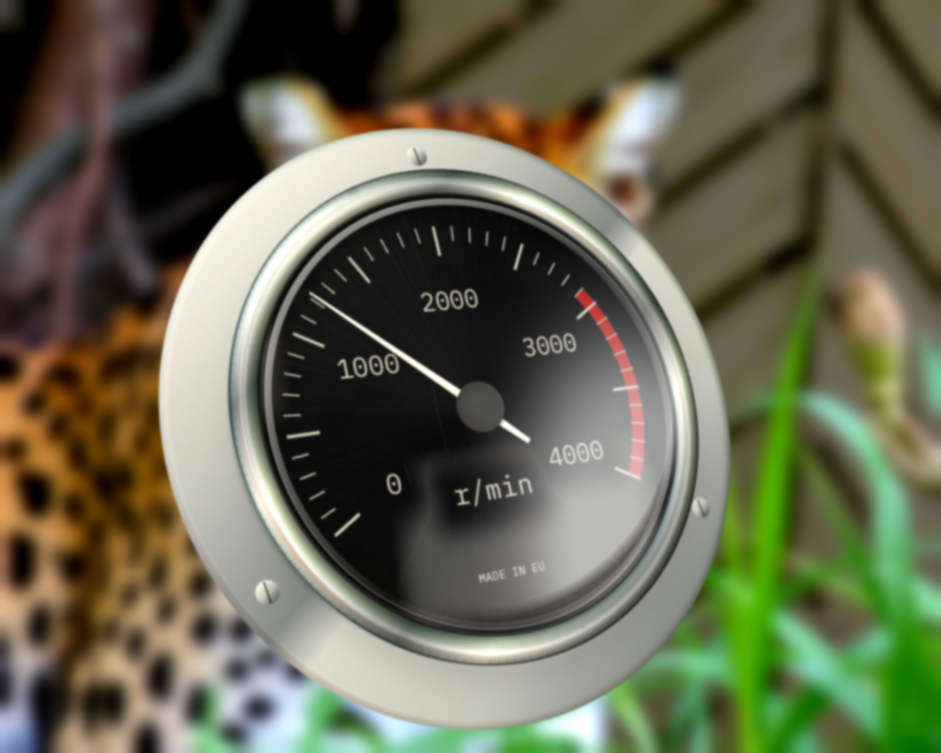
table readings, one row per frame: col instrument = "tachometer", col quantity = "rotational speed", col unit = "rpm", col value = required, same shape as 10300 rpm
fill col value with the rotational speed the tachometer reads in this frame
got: 1200 rpm
